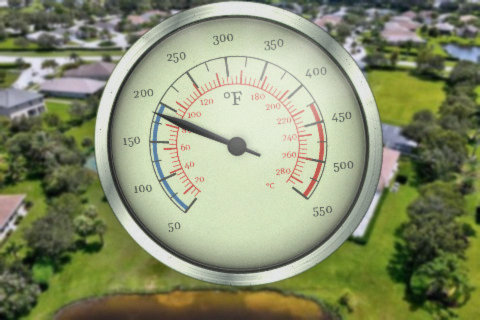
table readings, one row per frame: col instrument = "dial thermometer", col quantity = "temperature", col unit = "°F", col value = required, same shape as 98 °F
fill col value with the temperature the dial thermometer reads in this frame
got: 187.5 °F
